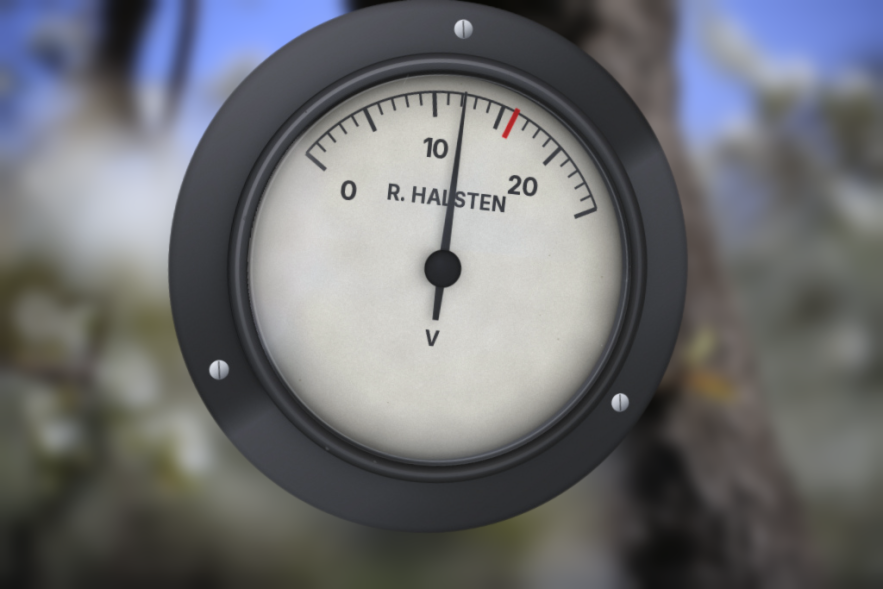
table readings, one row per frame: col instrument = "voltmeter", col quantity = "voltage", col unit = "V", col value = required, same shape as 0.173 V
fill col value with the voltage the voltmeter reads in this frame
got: 12 V
